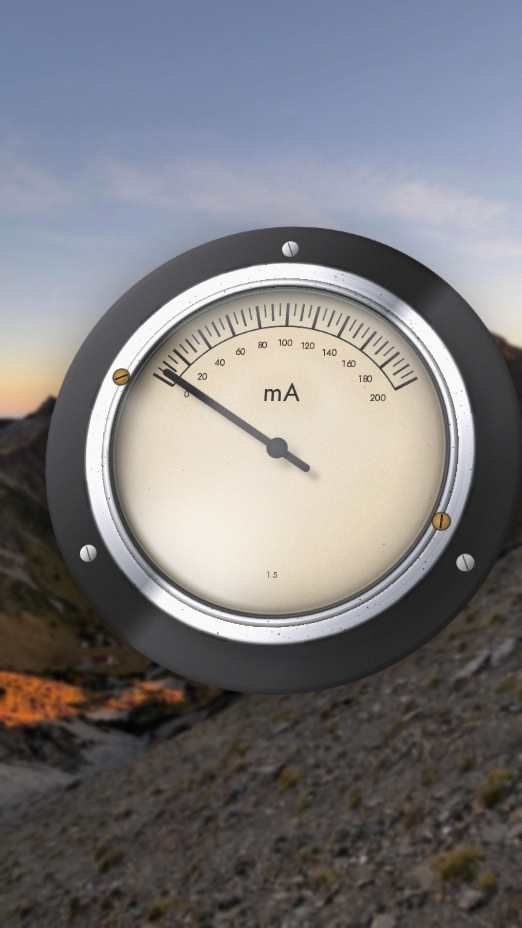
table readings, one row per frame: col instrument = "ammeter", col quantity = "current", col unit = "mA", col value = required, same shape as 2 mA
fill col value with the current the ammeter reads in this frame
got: 5 mA
